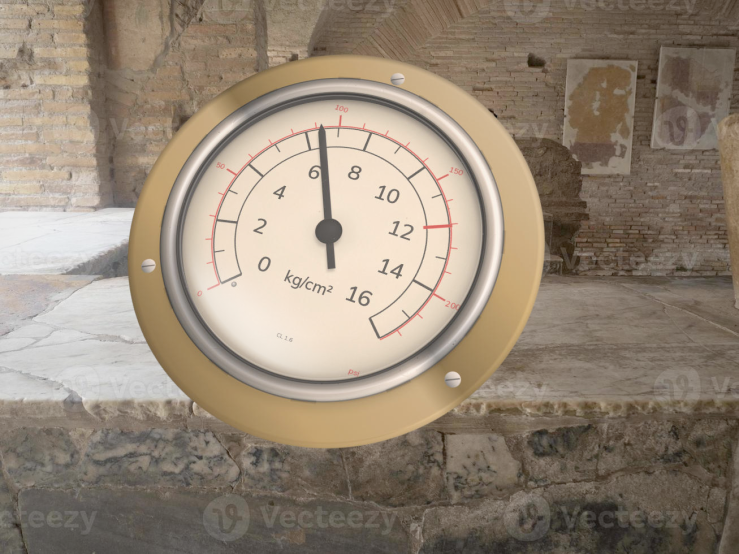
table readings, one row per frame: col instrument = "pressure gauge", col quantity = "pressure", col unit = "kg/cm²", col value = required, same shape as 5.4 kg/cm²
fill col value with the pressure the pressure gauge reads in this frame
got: 6.5 kg/cm²
